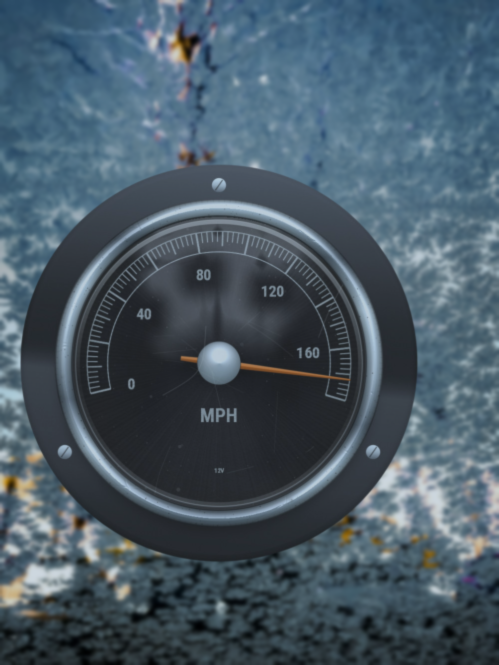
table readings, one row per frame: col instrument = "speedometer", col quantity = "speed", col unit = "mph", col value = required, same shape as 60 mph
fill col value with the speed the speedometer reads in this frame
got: 172 mph
